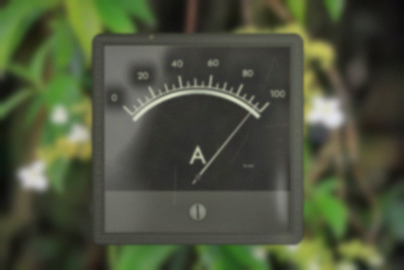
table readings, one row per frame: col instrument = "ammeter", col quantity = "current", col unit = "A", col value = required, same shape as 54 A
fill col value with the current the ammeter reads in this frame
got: 95 A
